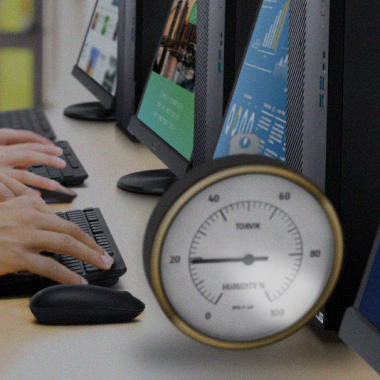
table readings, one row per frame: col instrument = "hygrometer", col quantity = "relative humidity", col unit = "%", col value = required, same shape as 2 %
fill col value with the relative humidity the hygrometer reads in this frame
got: 20 %
